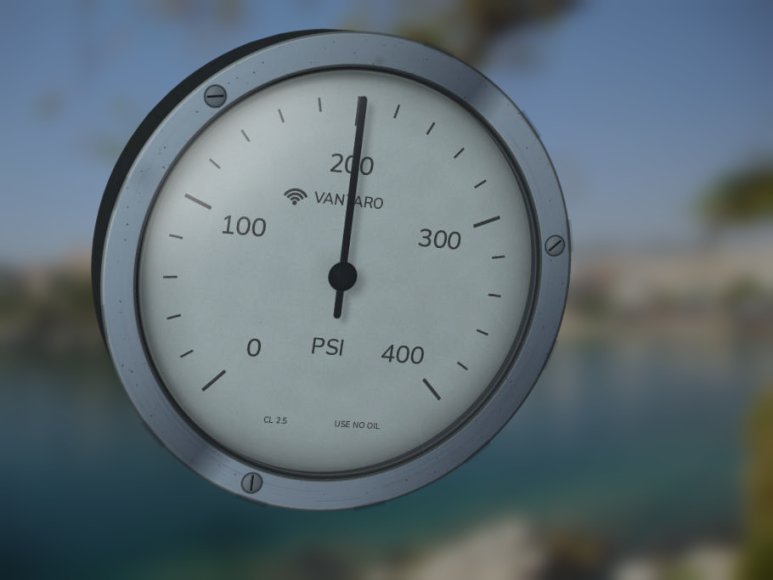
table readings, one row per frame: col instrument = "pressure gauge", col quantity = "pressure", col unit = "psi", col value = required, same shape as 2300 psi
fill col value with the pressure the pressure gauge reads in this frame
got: 200 psi
